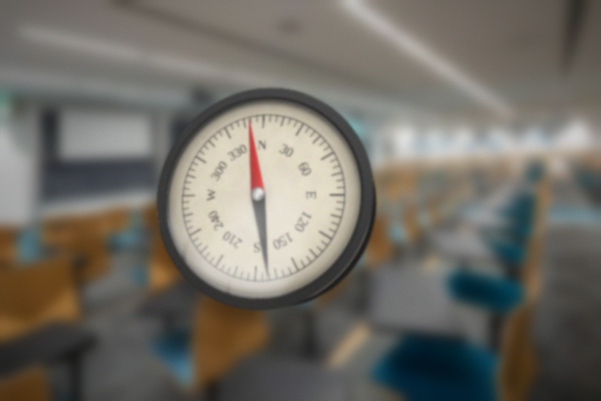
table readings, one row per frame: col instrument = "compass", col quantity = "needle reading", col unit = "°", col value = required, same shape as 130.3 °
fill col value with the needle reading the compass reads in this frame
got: 350 °
